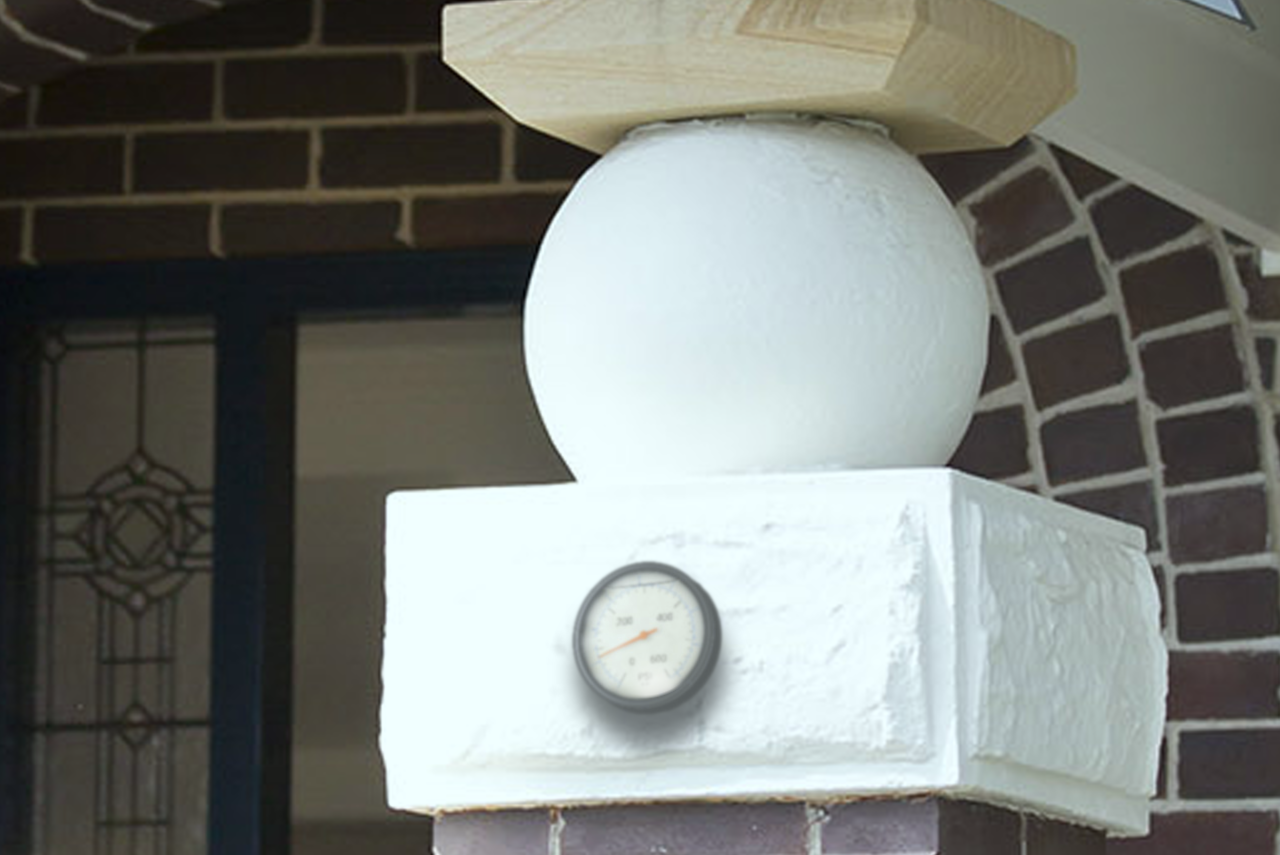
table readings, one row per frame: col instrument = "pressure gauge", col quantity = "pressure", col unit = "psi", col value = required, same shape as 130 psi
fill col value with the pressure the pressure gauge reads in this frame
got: 80 psi
